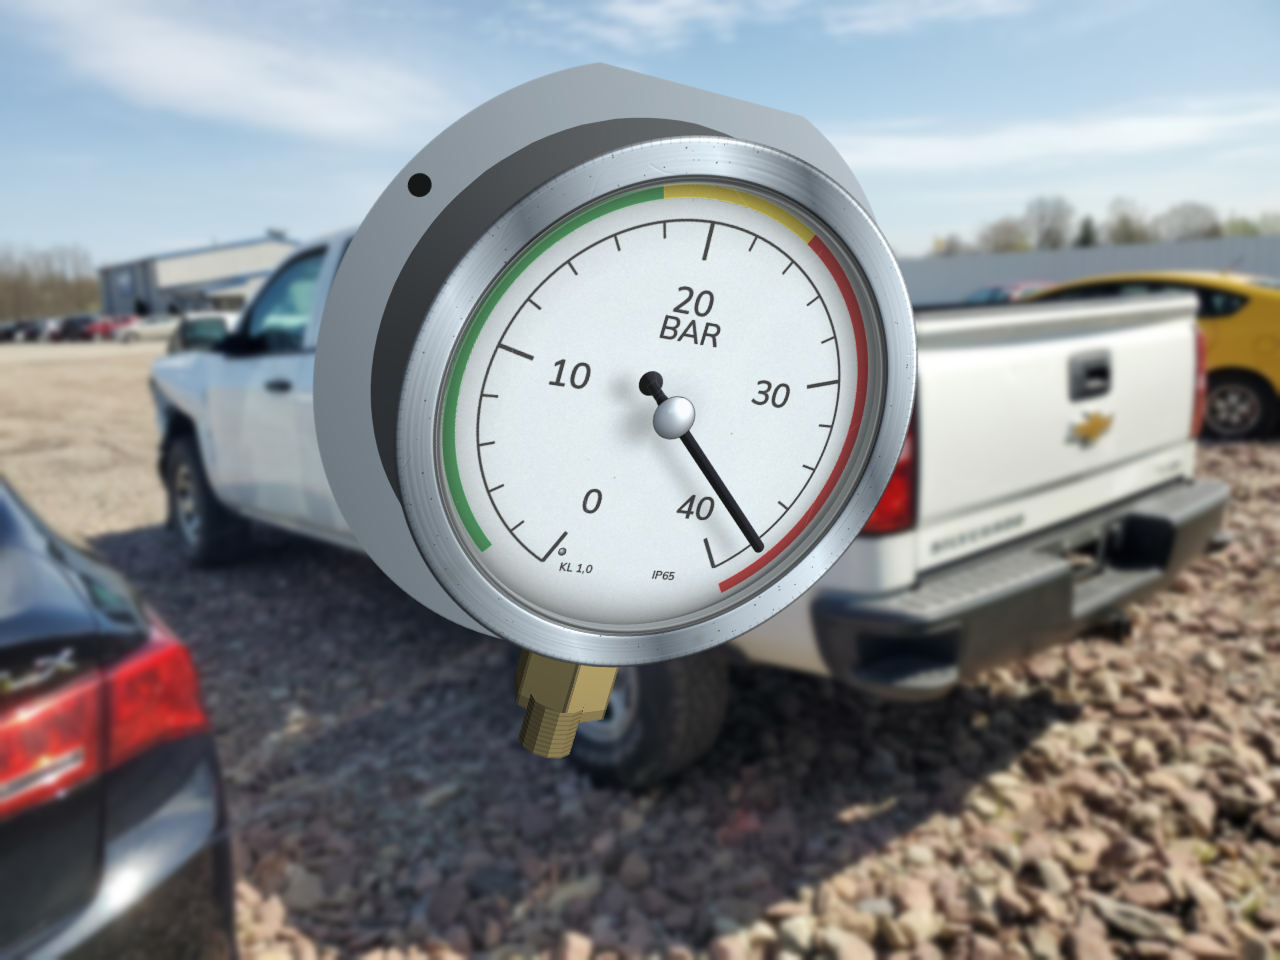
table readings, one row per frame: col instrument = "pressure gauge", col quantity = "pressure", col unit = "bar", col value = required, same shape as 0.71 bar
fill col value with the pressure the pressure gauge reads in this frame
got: 38 bar
